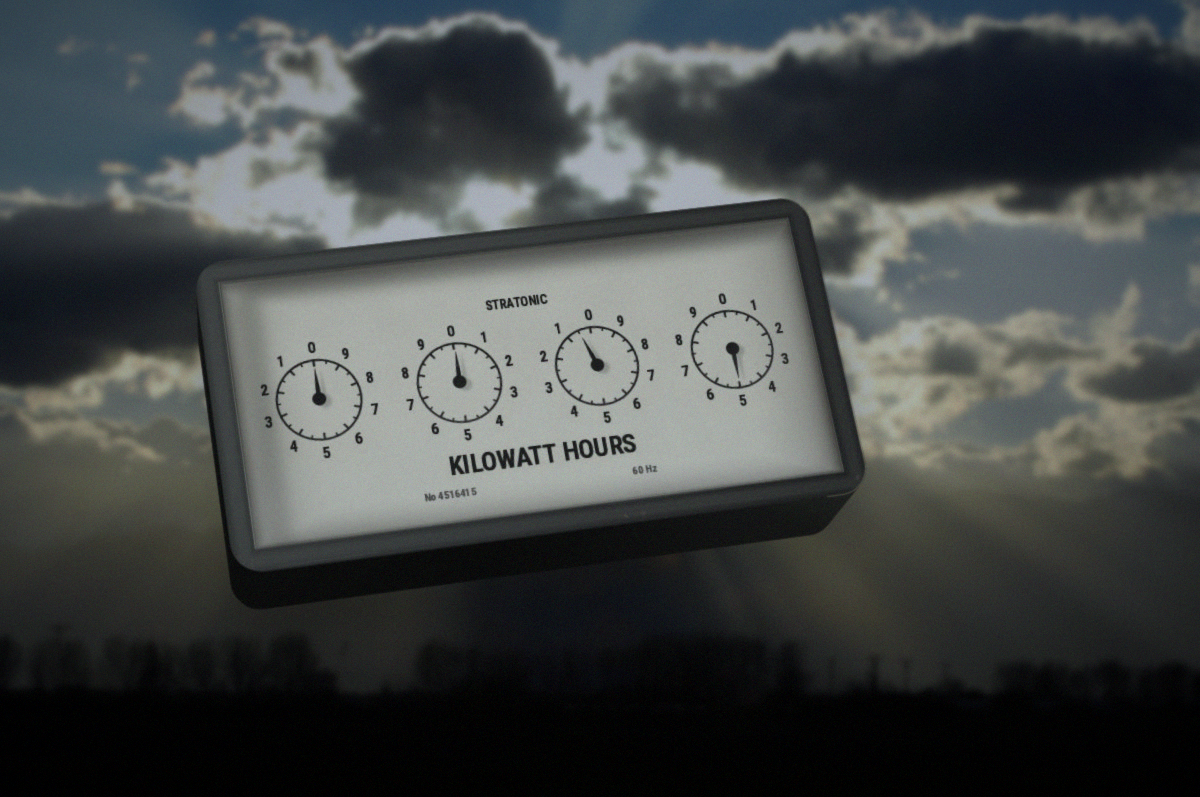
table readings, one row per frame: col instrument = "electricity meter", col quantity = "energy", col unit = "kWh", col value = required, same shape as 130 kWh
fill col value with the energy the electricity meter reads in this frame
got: 5 kWh
